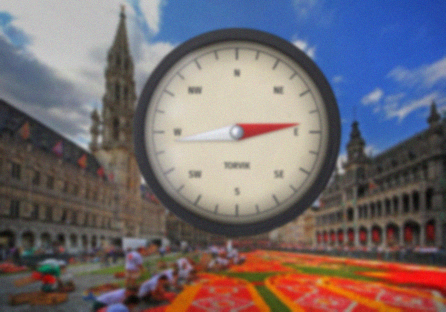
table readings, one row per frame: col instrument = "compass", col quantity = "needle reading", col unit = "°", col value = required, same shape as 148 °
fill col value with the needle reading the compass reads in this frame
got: 82.5 °
